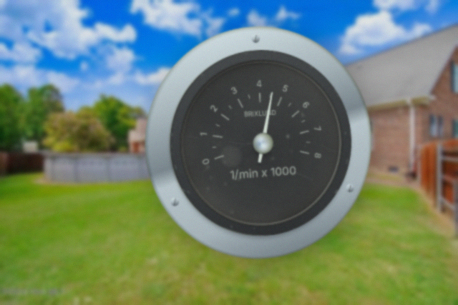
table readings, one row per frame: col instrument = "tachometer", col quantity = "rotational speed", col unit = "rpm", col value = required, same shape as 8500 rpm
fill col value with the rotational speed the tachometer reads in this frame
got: 4500 rpm
